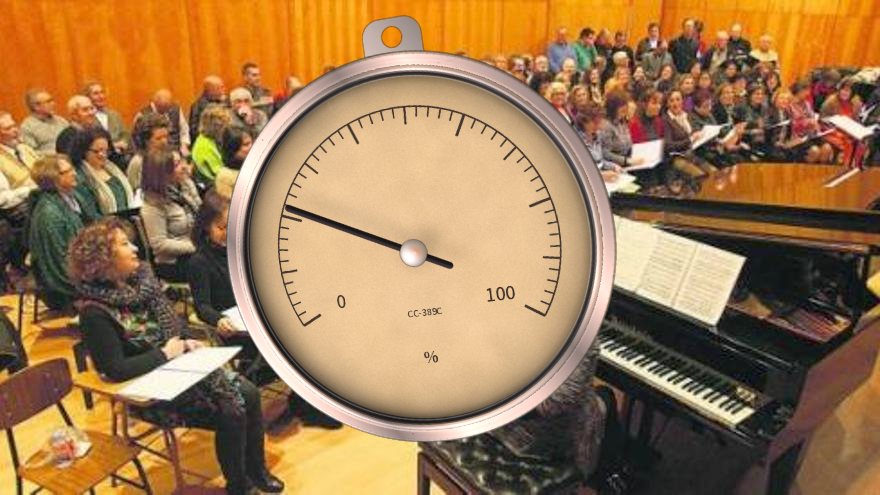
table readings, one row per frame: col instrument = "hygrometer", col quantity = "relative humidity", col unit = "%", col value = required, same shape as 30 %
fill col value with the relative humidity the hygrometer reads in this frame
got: 22 %
